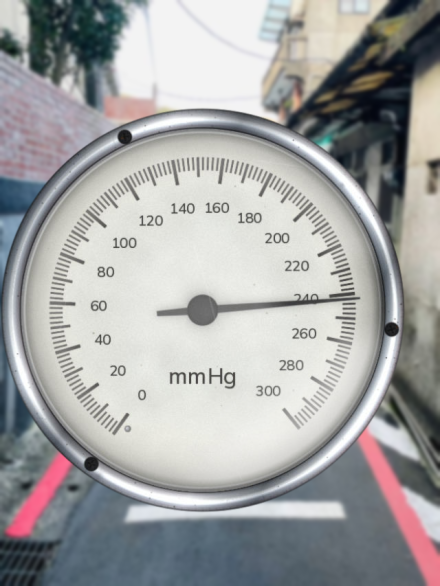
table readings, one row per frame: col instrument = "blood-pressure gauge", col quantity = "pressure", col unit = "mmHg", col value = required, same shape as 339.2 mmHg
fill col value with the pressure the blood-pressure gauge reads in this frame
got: 242 mmHg
